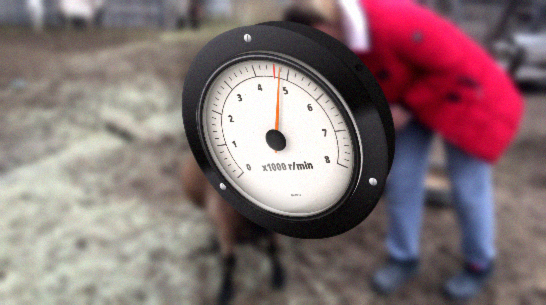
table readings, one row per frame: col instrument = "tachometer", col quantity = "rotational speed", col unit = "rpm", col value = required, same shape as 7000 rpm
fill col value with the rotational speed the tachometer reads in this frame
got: 4800 rpm
